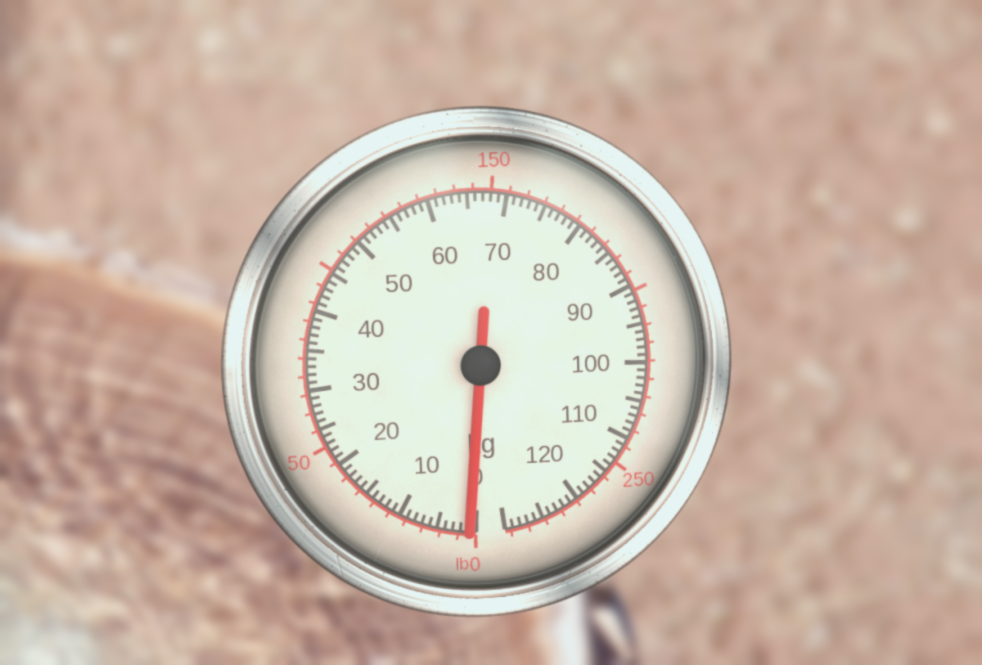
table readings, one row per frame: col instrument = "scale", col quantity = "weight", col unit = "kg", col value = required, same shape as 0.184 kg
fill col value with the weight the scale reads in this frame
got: 1 kg
